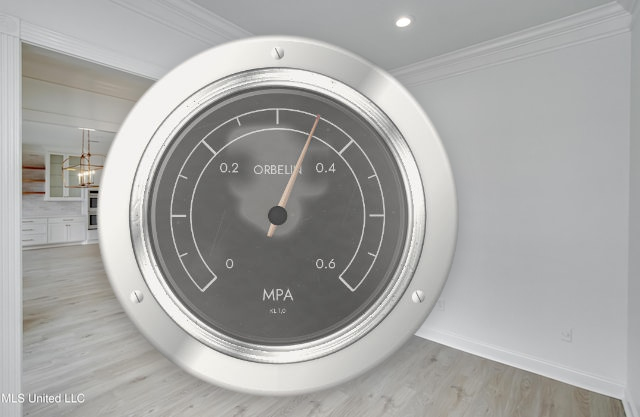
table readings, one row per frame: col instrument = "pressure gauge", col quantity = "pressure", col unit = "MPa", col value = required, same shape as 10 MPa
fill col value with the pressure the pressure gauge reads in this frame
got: 0.35 MPa
